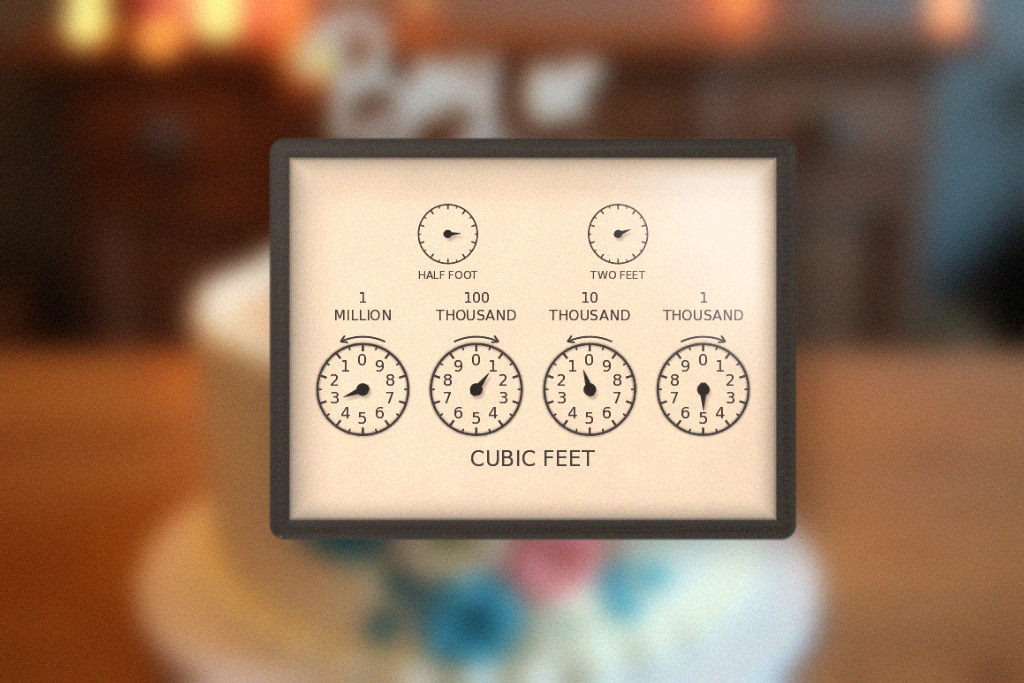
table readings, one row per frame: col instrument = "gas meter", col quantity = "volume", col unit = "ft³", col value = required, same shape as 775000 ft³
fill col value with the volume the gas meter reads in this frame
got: 310500 ft³
